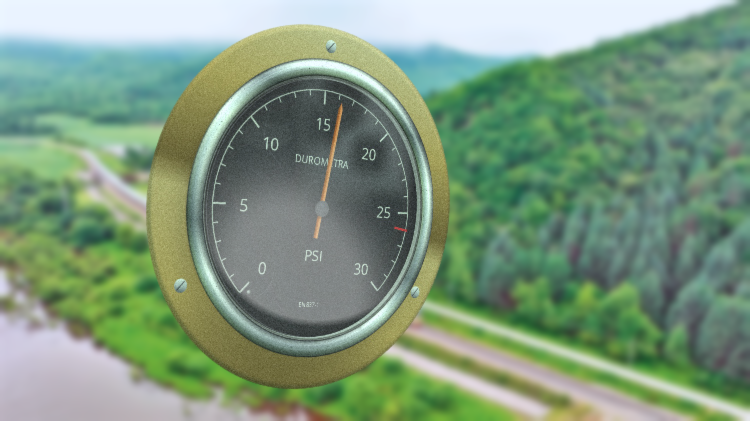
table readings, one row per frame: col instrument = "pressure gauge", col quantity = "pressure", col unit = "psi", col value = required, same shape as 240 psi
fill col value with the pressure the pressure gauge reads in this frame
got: 16 psi
